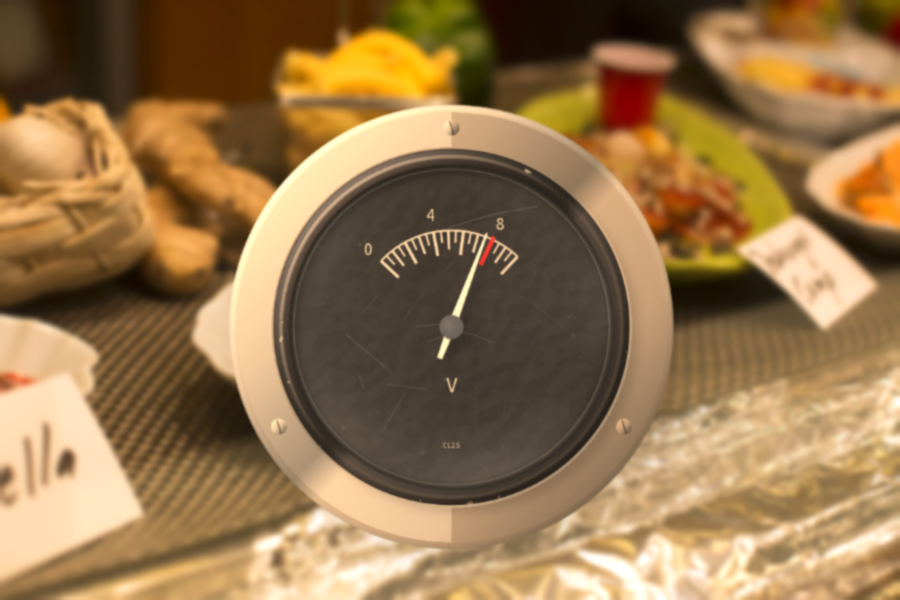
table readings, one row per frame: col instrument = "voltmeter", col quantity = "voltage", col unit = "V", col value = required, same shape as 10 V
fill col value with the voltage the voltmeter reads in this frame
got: 7.5 V
